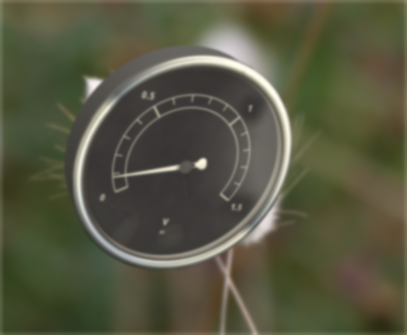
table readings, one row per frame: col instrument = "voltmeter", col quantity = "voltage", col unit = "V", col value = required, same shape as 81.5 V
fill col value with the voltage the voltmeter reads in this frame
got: 0.1 V
